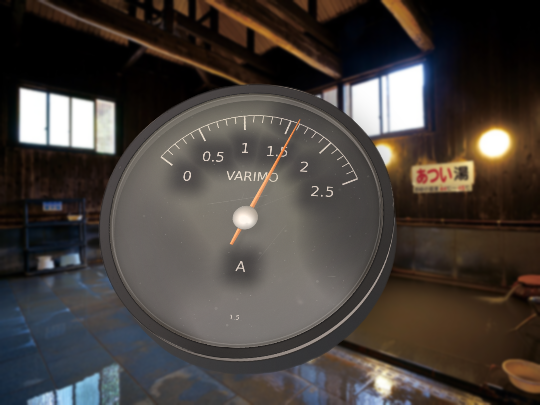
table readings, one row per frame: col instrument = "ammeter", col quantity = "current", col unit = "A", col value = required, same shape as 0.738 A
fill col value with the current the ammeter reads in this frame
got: 1.6 A
